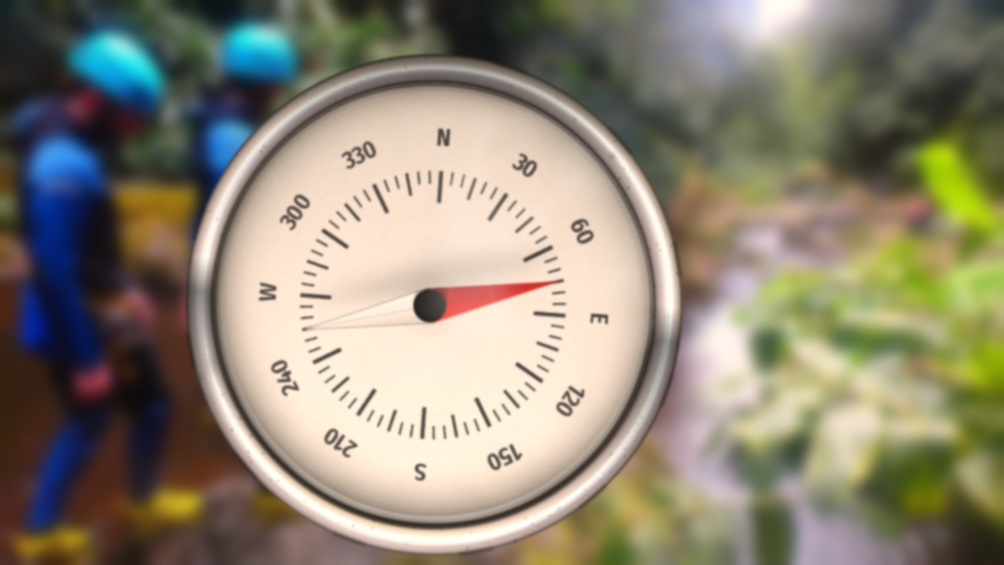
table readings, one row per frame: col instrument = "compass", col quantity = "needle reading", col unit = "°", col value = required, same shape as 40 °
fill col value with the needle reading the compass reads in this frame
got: 75 °
